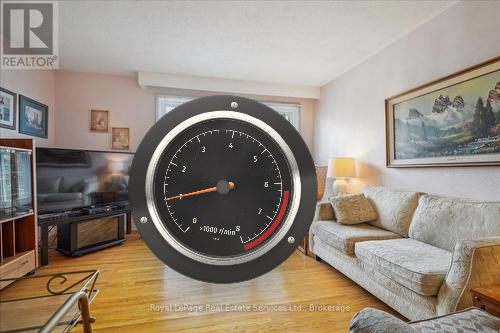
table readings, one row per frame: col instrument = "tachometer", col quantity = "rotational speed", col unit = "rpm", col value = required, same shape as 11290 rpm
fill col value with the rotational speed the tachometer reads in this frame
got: 1000 rpm
